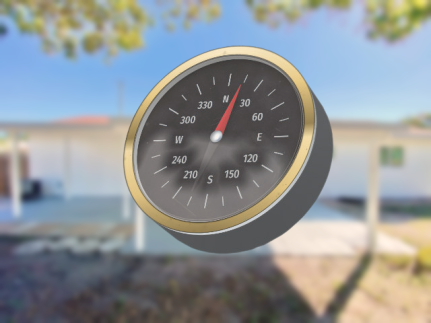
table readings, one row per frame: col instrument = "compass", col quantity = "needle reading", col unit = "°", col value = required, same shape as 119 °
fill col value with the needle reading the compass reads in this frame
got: 15 °
